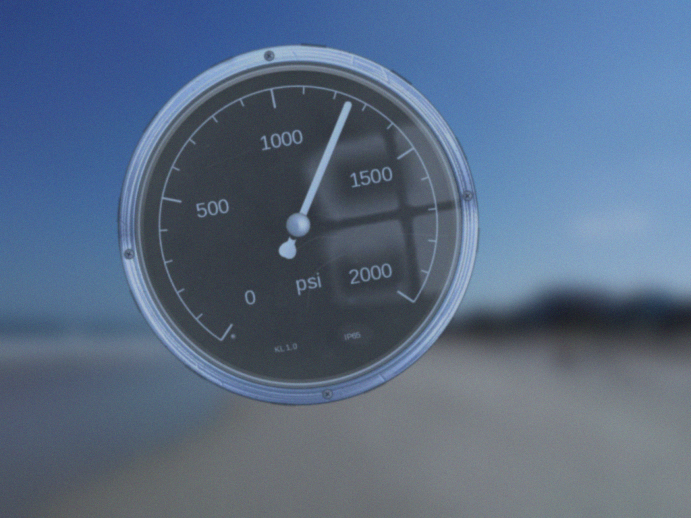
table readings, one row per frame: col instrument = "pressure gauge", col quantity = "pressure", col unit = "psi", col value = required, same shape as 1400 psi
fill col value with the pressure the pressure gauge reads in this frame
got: 1250 psi
